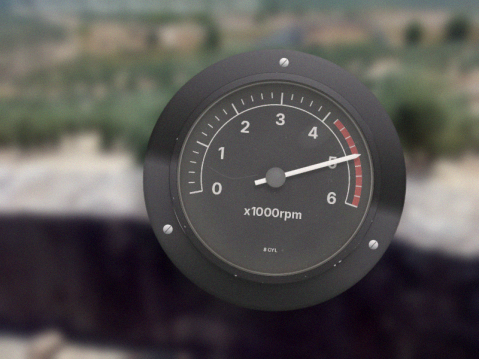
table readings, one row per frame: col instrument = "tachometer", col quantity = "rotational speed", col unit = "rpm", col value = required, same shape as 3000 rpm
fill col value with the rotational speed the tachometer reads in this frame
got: 5000 rpm
